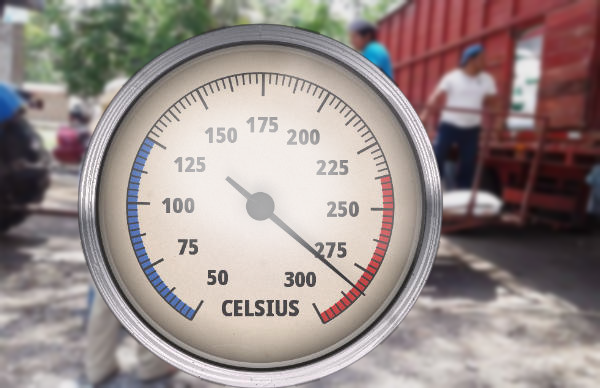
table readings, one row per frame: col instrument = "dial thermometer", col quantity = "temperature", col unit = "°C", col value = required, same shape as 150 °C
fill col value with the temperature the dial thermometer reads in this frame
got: 282.5 °C
